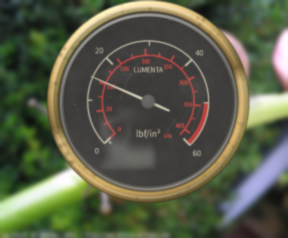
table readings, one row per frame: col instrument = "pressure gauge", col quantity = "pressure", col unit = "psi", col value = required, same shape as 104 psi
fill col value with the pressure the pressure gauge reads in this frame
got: 15 psi
